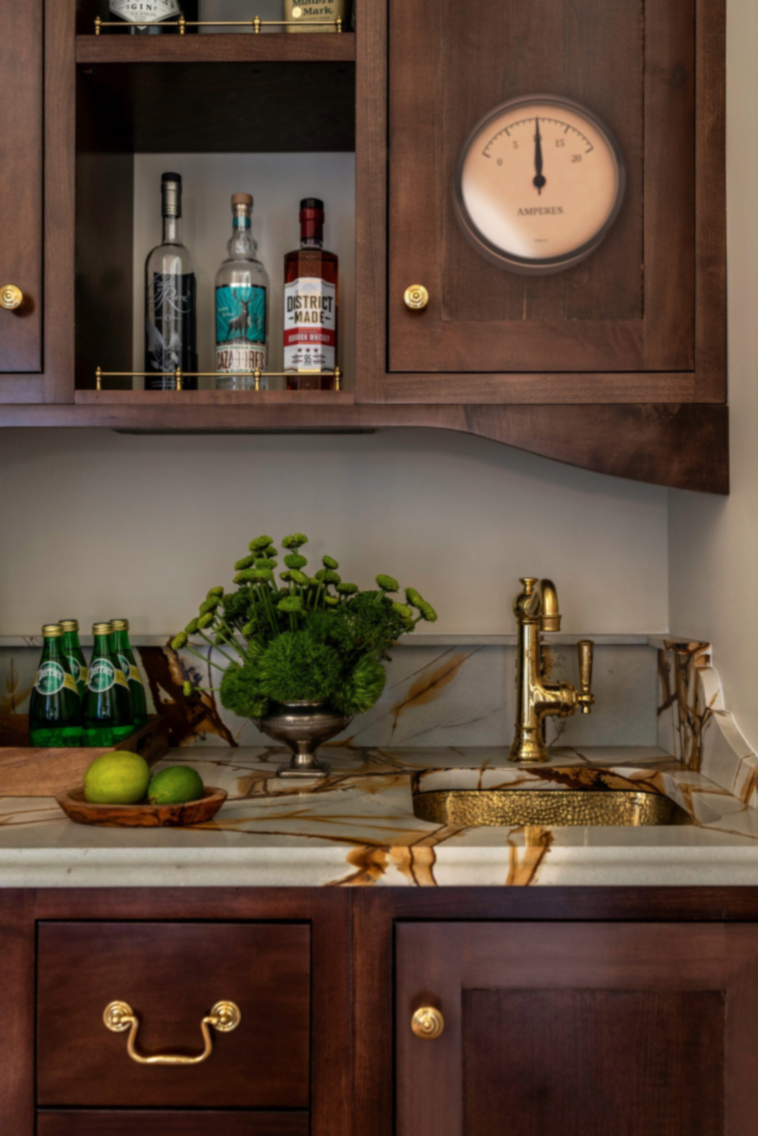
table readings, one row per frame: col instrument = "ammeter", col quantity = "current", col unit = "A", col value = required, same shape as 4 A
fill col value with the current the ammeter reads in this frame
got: 10 A
